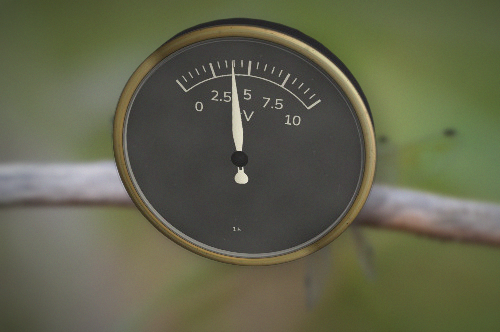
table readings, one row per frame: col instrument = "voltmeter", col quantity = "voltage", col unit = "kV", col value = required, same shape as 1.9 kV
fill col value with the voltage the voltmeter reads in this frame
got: 4 kV
